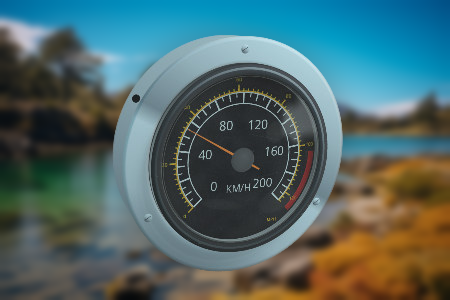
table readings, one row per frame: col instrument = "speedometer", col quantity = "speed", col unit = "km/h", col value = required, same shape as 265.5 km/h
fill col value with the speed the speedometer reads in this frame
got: 55 km/h
